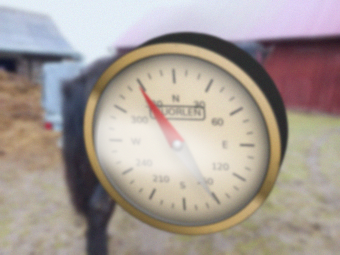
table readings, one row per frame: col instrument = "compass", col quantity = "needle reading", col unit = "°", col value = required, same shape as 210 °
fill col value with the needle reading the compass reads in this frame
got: 330 °
